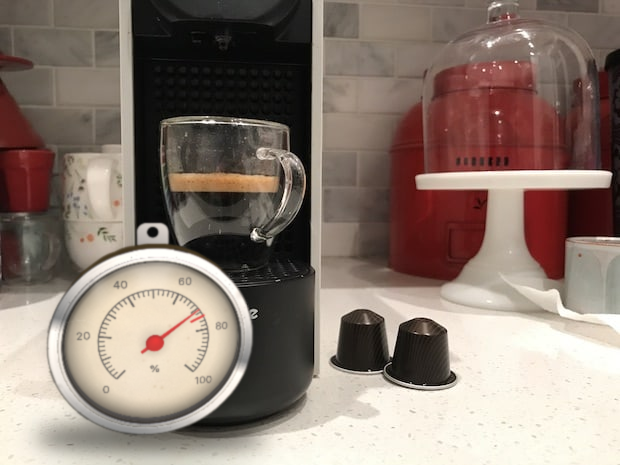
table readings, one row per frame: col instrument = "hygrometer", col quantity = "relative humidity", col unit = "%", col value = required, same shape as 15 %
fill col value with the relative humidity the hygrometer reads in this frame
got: 70 %
